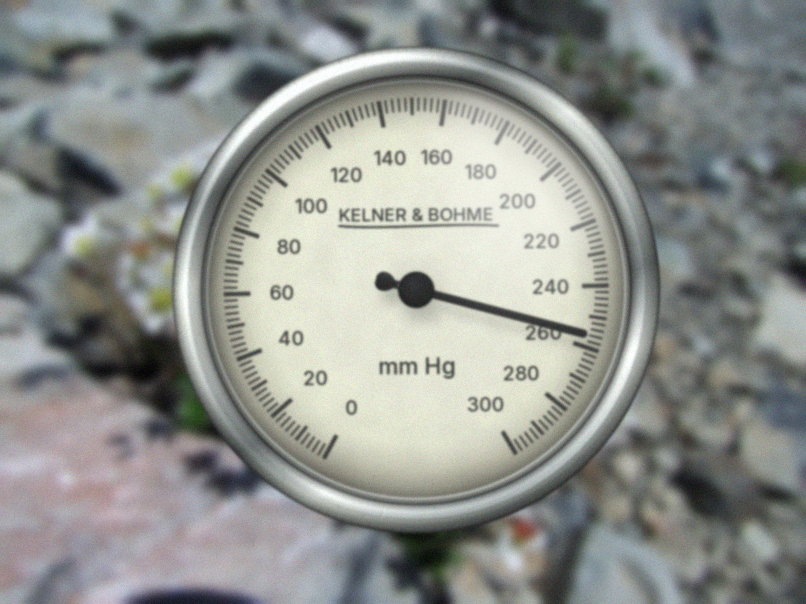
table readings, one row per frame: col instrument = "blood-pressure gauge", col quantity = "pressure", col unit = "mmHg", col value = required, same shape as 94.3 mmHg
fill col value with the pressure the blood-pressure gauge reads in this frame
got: 256 mmHg
